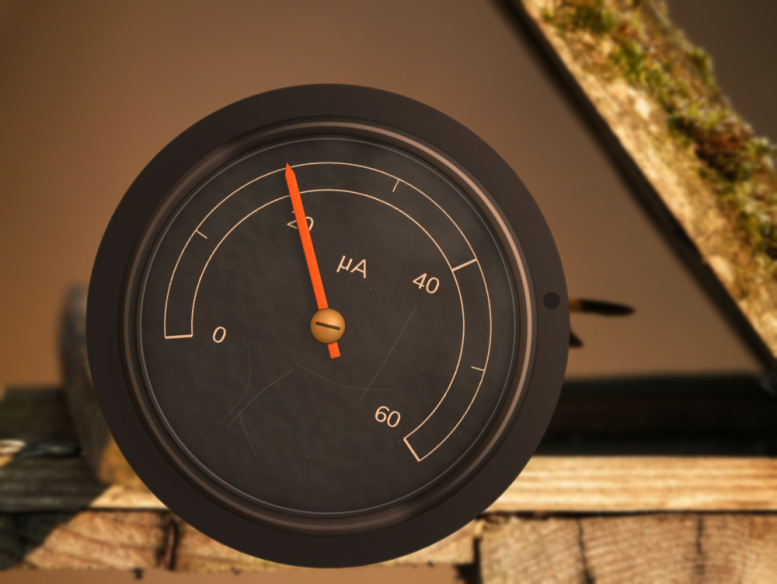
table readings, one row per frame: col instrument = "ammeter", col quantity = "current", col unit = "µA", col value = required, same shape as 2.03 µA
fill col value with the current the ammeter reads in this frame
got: 20 µA
